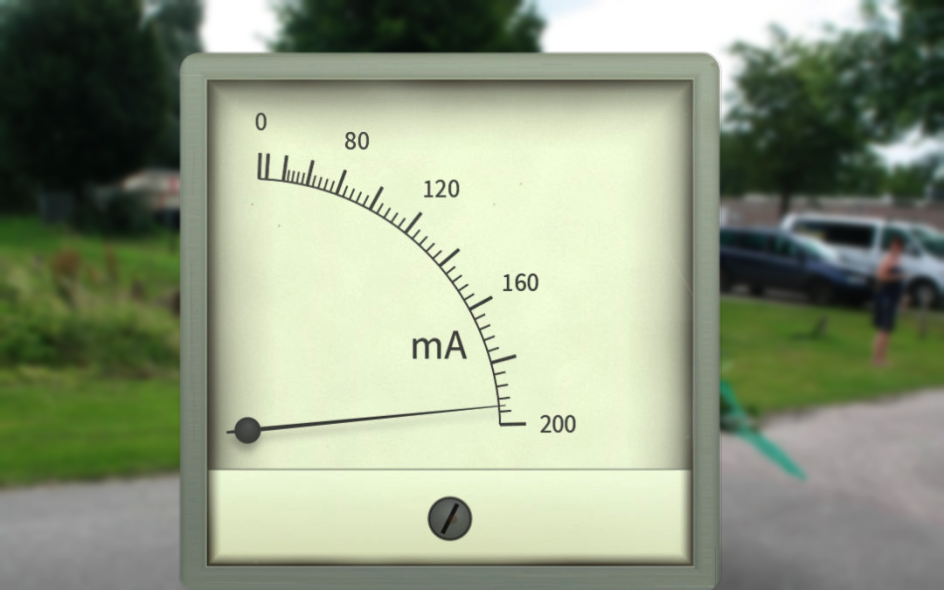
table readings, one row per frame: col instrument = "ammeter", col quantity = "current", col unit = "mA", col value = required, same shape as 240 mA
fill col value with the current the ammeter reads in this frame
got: 194 mA
